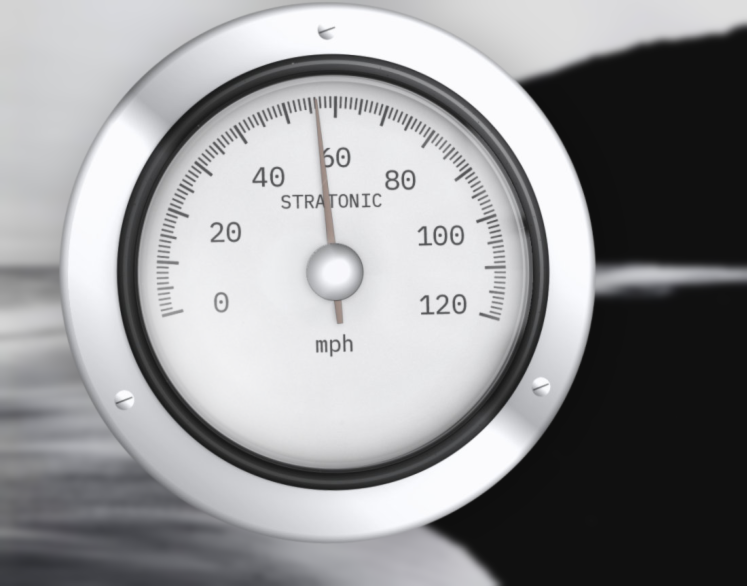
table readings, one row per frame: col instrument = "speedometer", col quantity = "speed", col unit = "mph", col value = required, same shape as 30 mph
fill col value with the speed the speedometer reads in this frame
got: 56 mph
